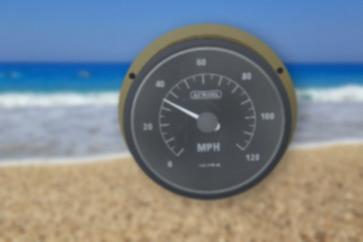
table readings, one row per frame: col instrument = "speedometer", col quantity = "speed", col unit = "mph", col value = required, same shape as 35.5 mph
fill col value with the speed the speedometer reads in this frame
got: 35 mph
